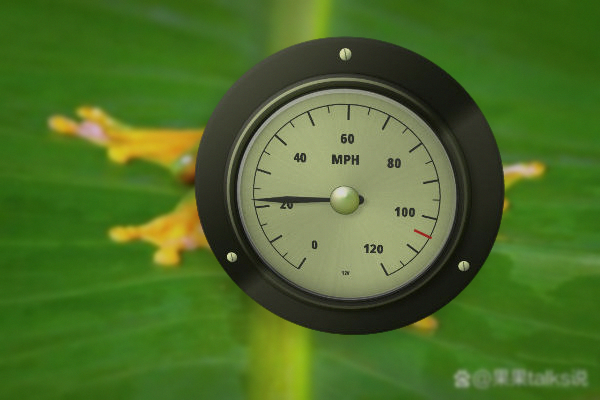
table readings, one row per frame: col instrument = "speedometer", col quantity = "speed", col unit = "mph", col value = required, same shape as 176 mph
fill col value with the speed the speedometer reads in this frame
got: 22.5 mph
